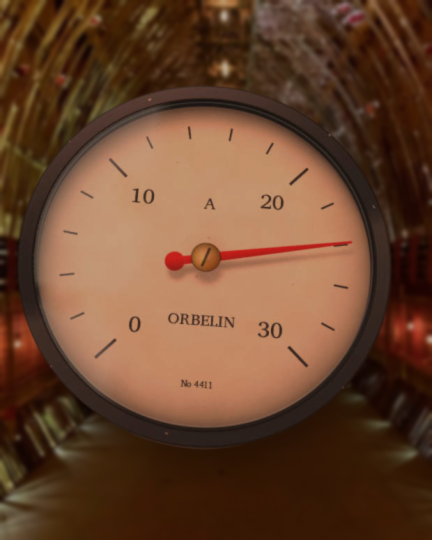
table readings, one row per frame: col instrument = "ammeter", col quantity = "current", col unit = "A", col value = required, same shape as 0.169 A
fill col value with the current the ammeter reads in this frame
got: 24 A
